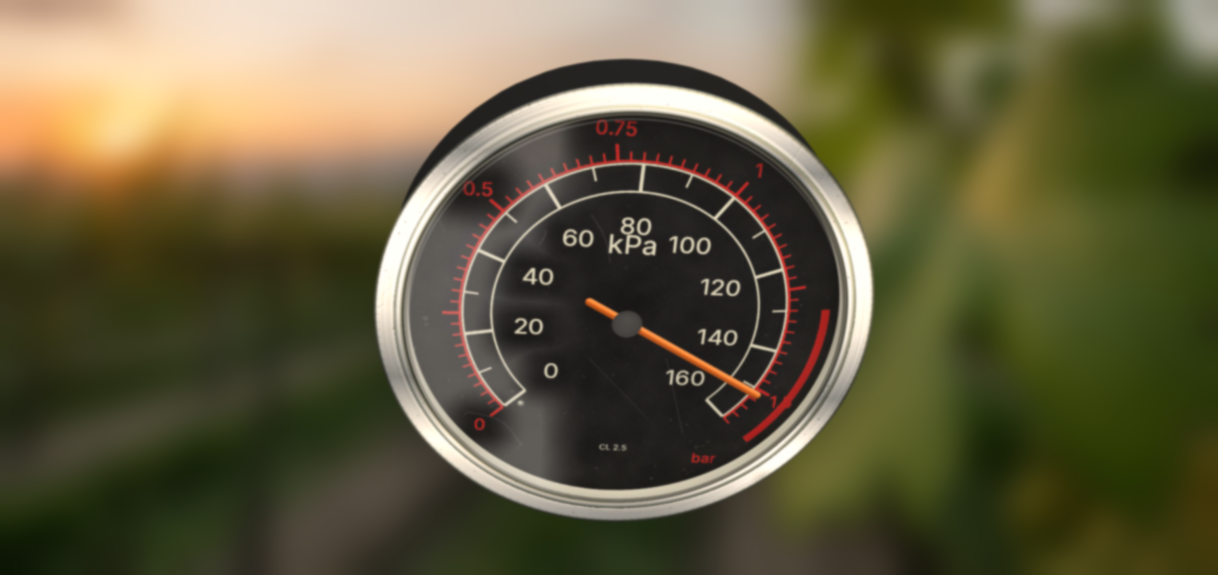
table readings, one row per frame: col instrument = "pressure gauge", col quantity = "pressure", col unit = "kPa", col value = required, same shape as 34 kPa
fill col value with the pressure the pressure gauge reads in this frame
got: 150 kPa
